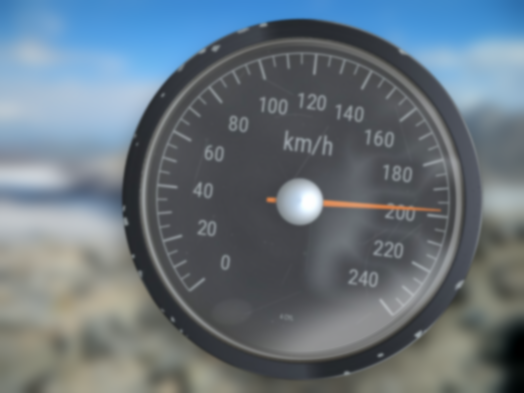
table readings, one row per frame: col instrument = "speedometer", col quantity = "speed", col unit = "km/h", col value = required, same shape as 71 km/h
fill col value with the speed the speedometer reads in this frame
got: 197.5 km/h
